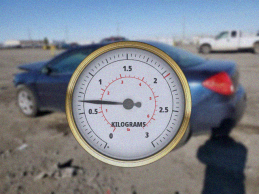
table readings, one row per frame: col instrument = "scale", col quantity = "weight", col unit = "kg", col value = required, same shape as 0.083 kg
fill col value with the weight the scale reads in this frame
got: 0.65 kg
